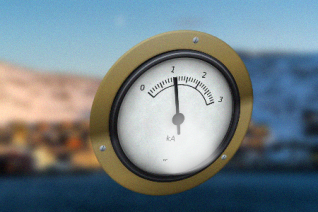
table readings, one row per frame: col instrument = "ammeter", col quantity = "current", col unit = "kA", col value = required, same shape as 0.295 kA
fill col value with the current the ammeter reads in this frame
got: 1 kA
